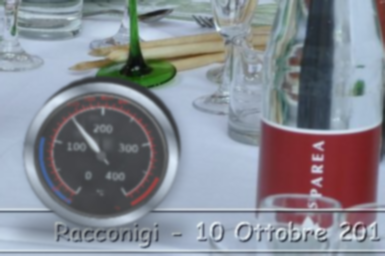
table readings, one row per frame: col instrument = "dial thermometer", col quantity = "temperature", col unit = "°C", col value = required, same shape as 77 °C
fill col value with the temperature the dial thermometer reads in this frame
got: 150 °C
